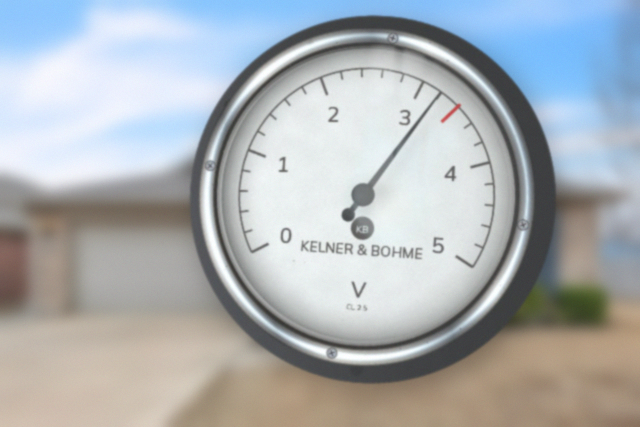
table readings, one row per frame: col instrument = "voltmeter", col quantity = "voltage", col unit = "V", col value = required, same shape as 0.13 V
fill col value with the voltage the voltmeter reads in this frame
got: 3.2 V
